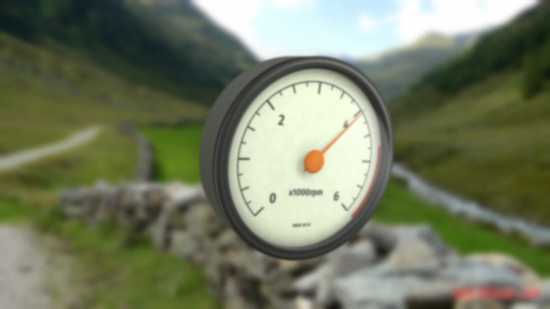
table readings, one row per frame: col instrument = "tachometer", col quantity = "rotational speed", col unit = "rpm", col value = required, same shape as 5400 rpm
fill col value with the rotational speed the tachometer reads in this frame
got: 4000 rpm
